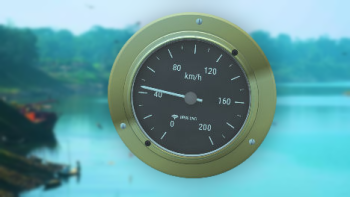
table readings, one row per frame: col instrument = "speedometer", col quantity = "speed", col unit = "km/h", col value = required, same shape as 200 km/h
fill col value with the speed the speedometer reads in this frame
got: 45 km/h
